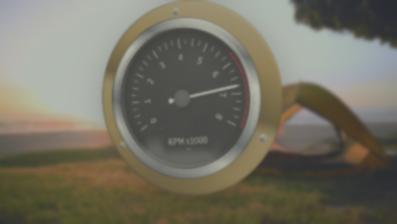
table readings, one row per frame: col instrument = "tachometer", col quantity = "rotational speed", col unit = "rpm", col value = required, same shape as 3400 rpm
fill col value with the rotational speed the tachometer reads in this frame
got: 6750 rpm
